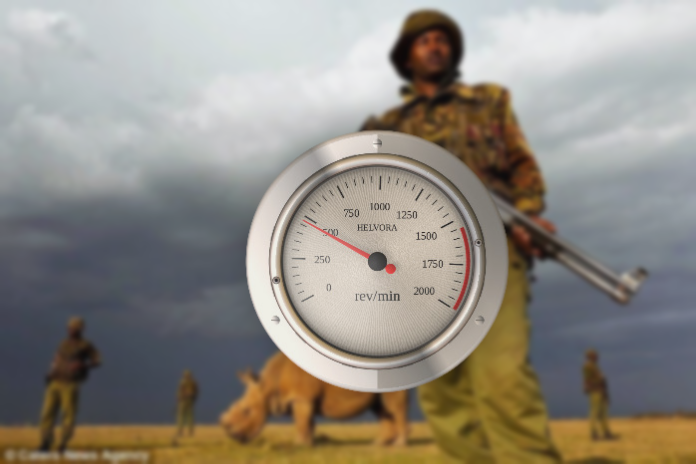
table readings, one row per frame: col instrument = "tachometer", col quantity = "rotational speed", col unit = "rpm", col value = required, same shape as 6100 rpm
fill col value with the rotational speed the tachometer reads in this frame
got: 475 rpm
